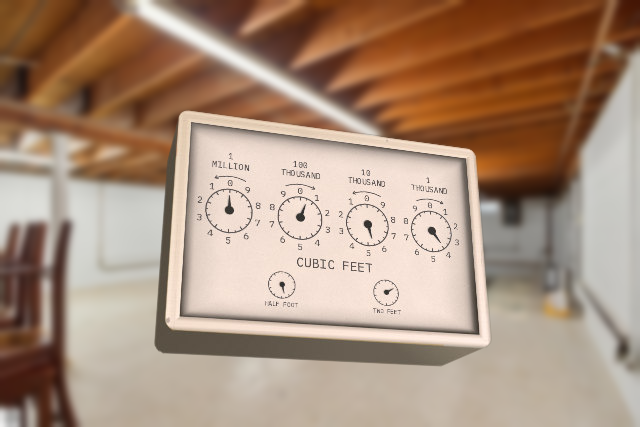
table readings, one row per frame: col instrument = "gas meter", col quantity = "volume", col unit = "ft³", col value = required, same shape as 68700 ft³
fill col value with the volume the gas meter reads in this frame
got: 5400 ft³
